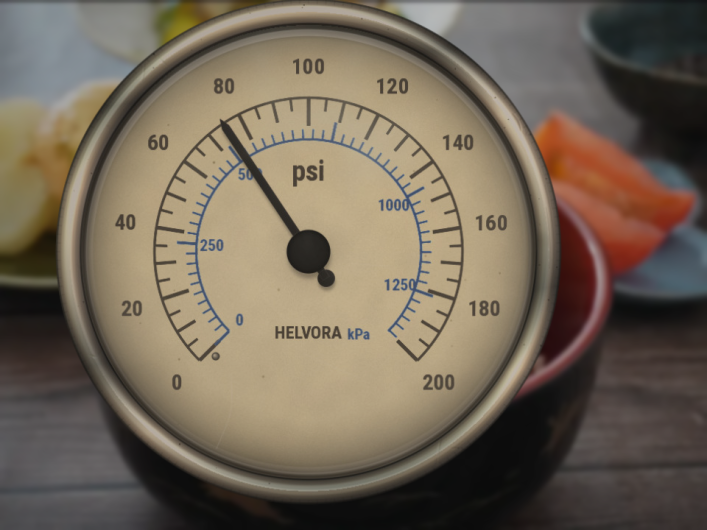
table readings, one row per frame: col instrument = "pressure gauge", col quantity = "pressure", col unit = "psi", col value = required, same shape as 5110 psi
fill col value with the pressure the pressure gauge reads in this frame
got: 75 psi
